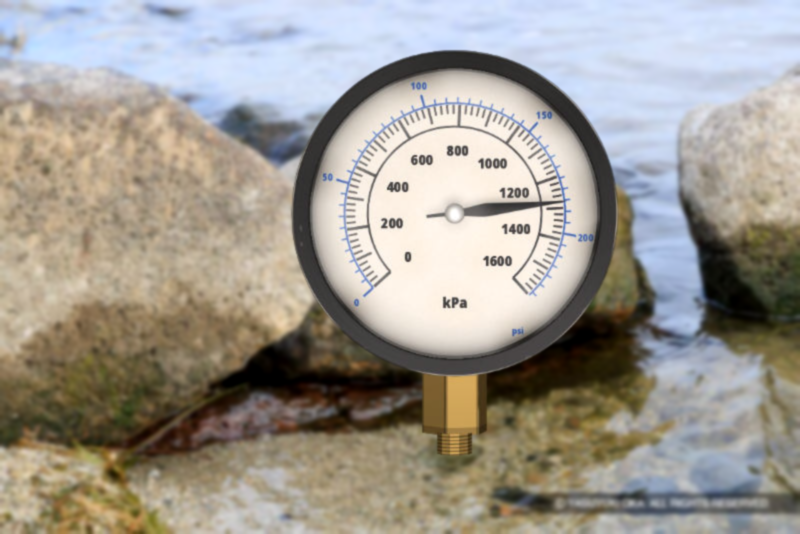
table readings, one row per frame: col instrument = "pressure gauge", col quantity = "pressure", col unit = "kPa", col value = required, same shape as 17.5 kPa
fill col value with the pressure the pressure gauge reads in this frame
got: 1280 kPa
